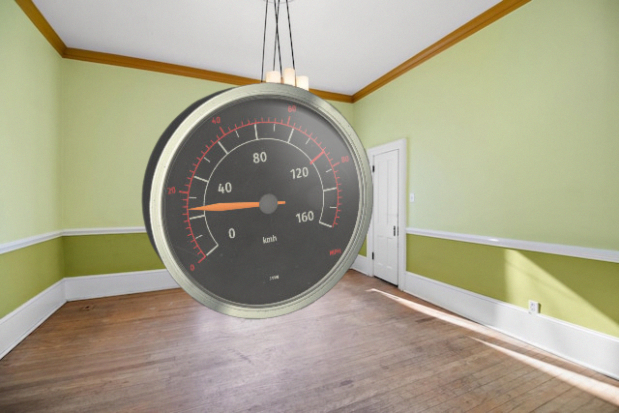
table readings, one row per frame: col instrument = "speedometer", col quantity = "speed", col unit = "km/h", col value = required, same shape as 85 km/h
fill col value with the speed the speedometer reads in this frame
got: 25 km/h
